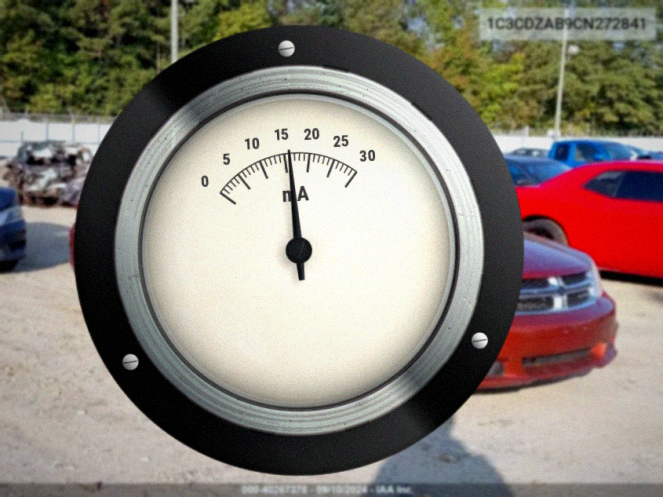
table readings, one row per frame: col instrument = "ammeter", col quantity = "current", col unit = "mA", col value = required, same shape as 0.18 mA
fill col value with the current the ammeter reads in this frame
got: 16 mA
